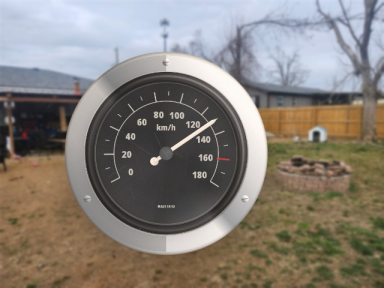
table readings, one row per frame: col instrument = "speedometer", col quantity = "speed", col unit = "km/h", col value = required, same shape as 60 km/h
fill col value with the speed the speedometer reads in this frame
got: 130 km/h
